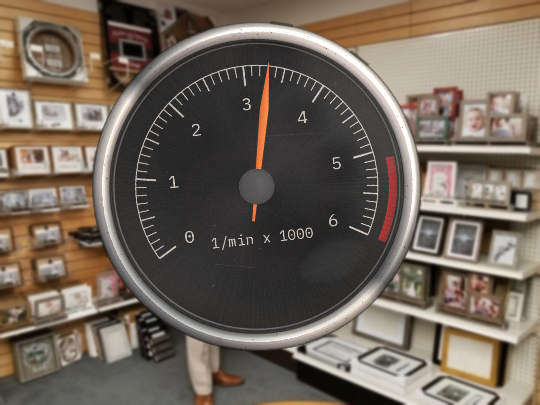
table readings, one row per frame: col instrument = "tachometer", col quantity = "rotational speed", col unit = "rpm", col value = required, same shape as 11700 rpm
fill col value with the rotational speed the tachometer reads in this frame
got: 3300 rpm
